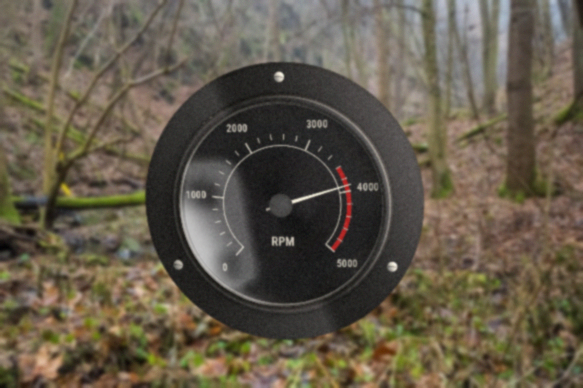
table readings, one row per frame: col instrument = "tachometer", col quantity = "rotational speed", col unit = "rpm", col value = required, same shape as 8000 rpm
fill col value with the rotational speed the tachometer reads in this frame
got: 3900 rpm
